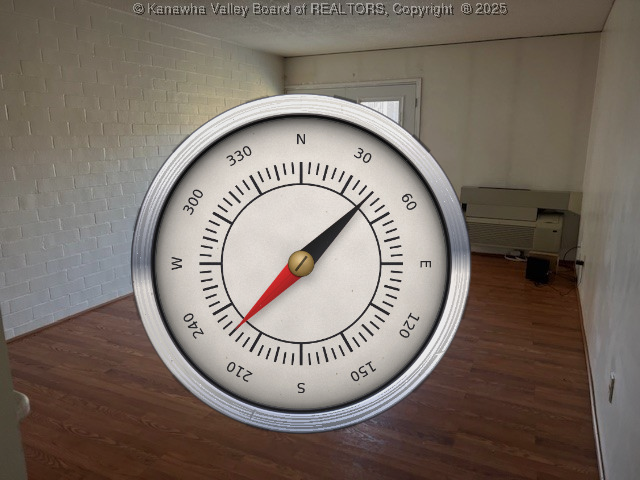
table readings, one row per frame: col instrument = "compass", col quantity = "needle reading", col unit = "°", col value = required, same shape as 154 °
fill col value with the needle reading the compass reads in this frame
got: 225 °
